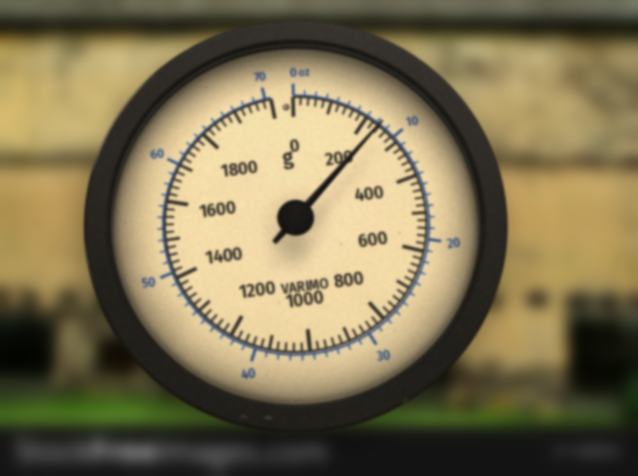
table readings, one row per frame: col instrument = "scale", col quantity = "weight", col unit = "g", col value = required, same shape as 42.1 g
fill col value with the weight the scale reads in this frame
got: 240 g
